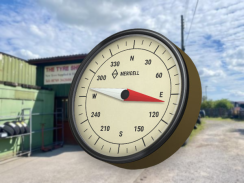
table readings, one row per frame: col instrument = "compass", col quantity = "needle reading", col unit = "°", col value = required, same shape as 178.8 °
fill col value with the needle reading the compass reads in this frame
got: 100 °
